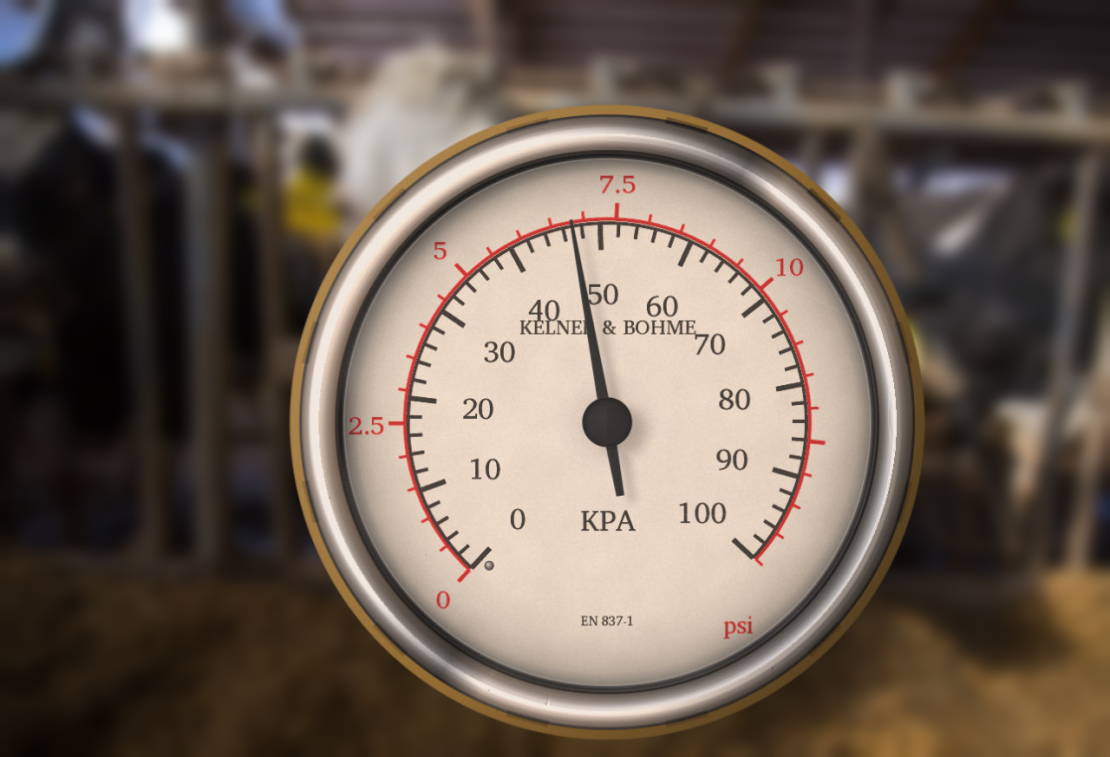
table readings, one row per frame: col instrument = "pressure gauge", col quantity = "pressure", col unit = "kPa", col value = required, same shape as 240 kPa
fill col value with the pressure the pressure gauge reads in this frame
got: 47 kPa
